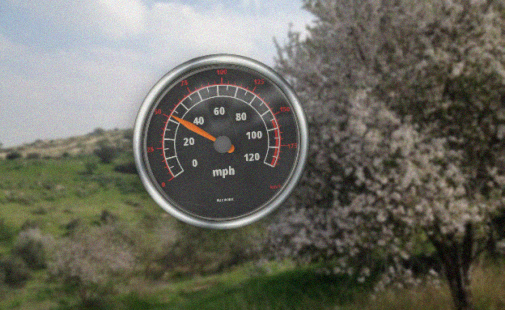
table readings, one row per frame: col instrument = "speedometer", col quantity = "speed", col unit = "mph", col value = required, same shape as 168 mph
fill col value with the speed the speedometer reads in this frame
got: 32.5 mph
